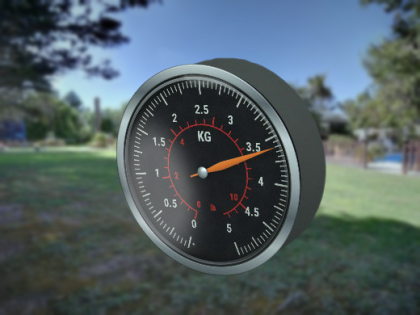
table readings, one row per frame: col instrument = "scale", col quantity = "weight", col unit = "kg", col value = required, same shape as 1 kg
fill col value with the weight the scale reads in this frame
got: 3.6 kg
